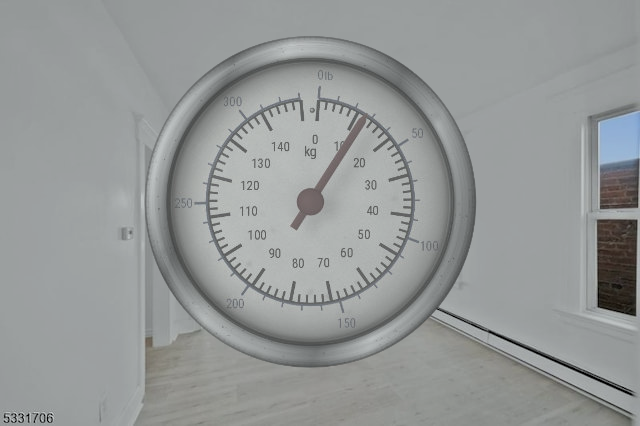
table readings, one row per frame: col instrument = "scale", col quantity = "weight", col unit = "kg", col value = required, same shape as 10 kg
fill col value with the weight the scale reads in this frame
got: 12 kg
